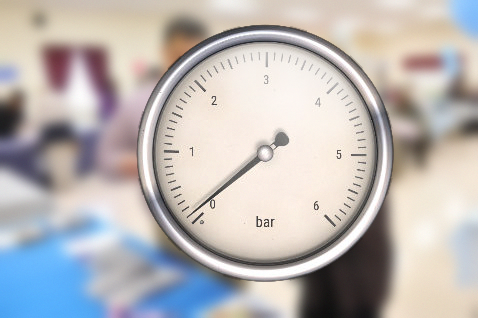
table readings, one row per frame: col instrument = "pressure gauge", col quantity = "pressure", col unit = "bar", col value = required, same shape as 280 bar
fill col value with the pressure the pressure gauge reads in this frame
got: 0.1 bar
